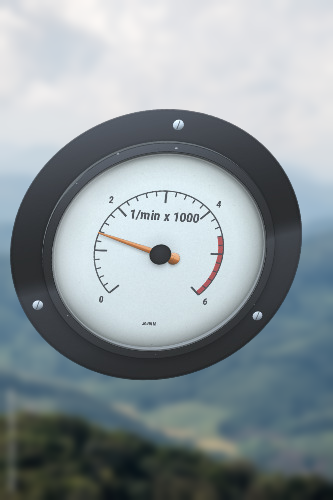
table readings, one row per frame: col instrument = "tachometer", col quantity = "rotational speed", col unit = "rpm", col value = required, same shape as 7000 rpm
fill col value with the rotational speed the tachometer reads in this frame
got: 1400 rpm
